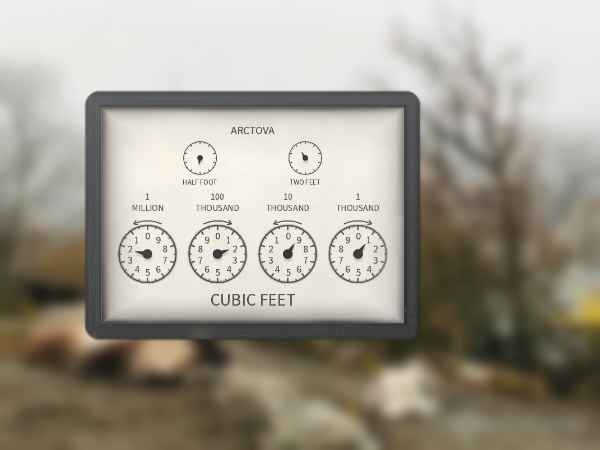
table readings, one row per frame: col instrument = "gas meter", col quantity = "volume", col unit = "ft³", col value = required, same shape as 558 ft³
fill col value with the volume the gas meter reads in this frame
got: 219100 ft³
